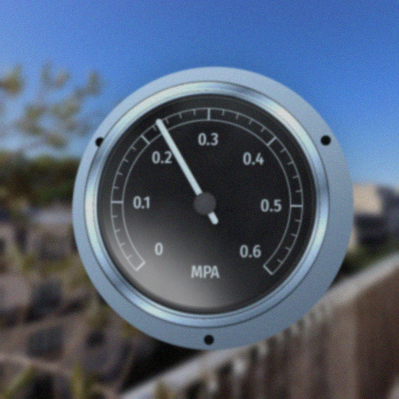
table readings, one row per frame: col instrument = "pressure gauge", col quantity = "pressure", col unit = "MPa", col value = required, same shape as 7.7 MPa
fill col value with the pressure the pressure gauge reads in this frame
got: 0.23 MPa
